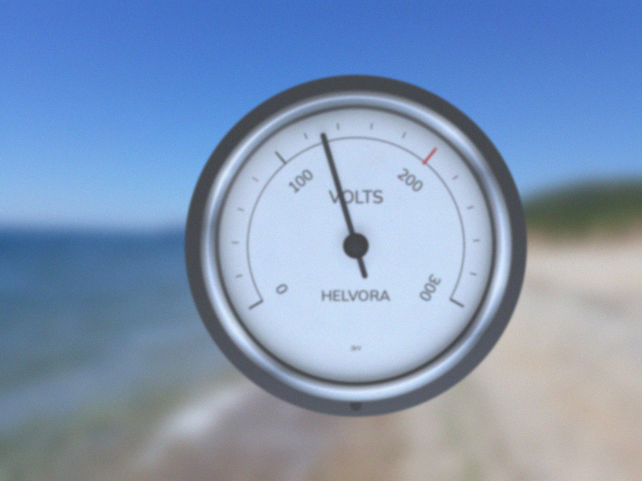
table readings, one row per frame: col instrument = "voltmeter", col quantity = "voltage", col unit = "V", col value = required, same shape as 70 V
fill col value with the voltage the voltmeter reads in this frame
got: 130 V
